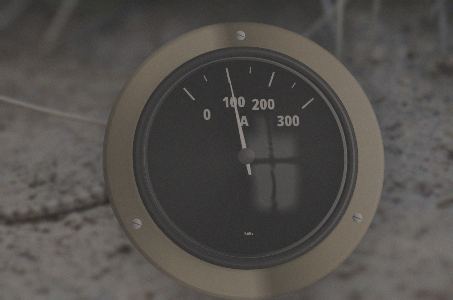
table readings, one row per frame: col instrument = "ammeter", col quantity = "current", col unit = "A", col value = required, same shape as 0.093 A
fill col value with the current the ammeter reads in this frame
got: 100 A
